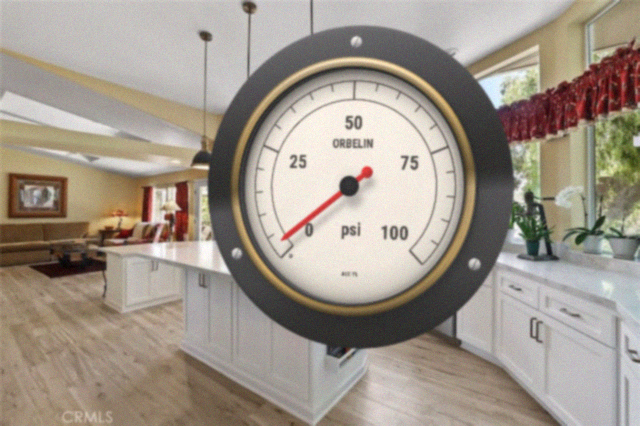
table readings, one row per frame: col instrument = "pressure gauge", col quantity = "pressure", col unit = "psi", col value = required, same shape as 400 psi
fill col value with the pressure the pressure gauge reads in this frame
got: 2.5 psi
